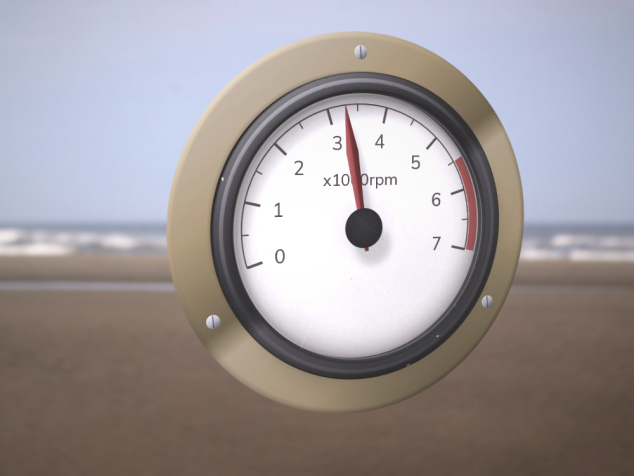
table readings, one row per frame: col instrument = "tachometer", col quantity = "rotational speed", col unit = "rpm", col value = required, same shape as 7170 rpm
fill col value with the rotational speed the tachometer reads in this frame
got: 3250 rpm
